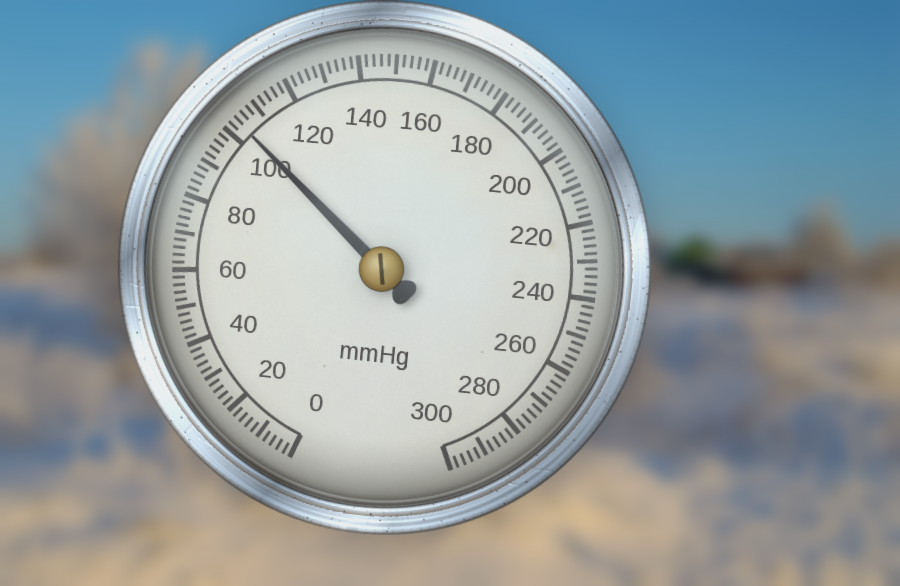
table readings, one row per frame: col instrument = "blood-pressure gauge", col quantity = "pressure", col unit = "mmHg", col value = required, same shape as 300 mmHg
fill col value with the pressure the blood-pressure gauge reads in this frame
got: 104 mmHg
